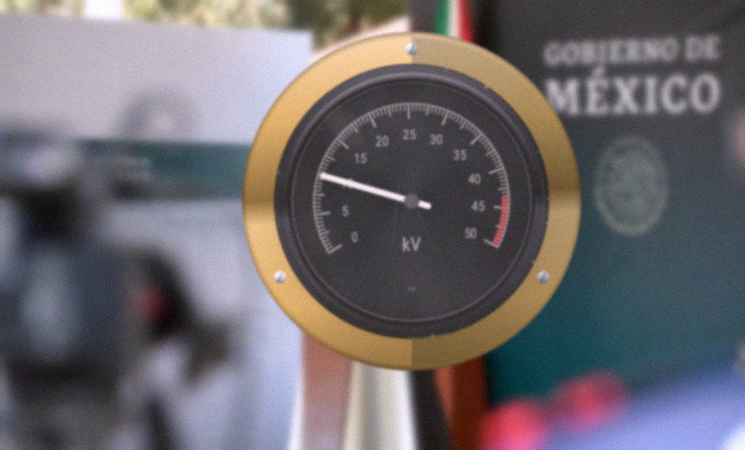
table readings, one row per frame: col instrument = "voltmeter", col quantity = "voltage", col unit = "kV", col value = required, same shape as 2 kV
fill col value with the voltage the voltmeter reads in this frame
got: 10 kV
